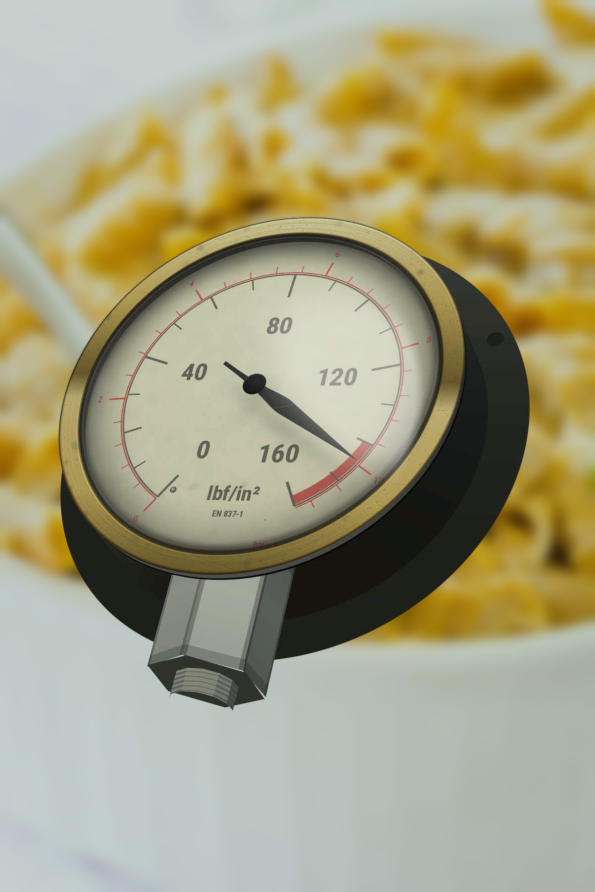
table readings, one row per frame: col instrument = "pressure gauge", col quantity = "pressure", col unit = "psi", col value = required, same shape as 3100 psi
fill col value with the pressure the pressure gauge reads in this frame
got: 145 psi
